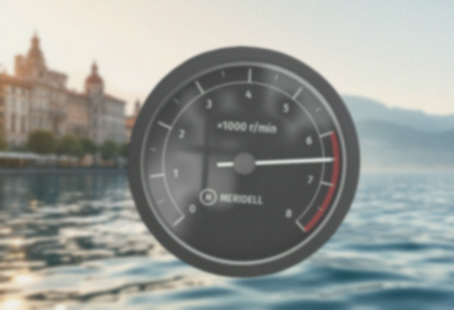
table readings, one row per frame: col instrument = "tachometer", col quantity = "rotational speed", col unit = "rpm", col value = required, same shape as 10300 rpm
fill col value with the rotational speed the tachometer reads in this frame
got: 6500 rpm
